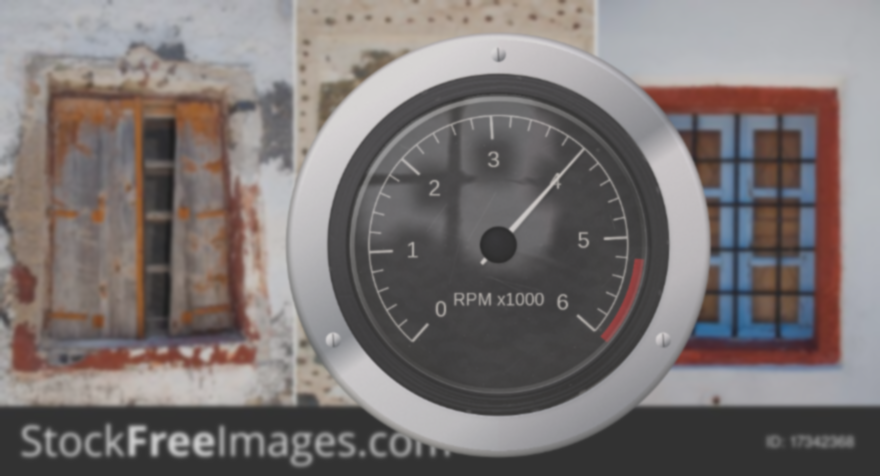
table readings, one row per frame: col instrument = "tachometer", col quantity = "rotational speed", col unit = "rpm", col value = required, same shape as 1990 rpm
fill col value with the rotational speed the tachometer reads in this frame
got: 4000 rpm
